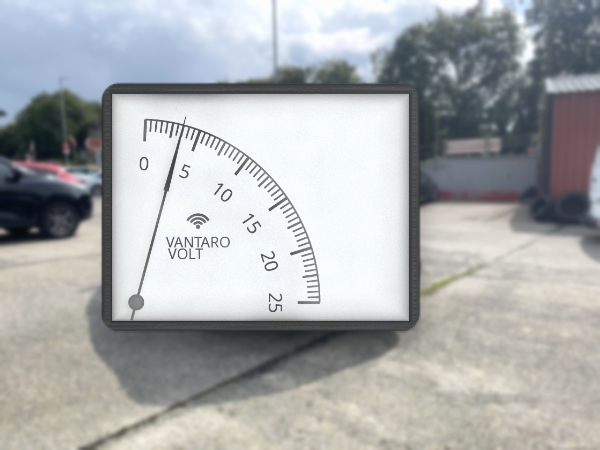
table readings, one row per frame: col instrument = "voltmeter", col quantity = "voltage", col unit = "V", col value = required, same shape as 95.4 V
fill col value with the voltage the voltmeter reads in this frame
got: 3.5 V
